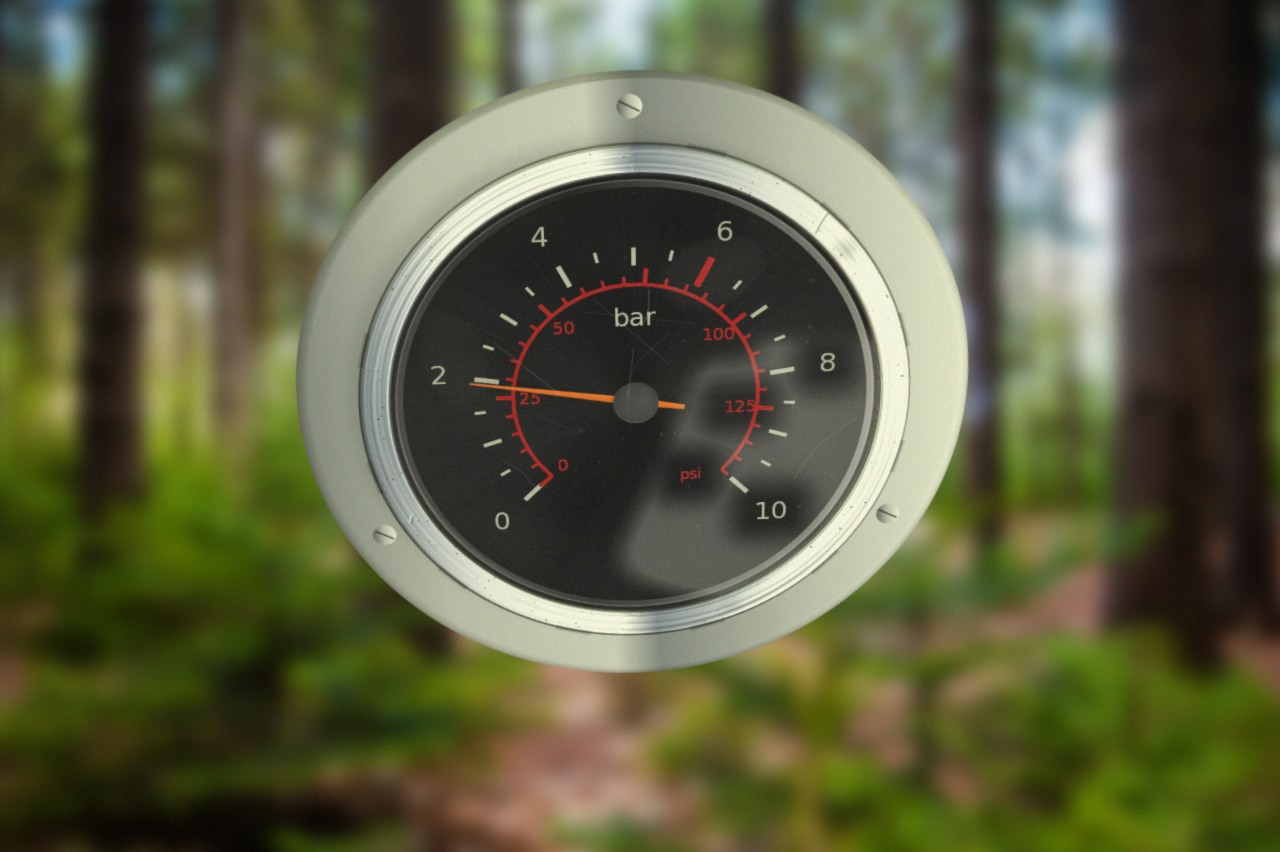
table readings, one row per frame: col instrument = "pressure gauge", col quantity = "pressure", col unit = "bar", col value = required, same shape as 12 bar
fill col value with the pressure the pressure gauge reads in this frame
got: 2 bar
